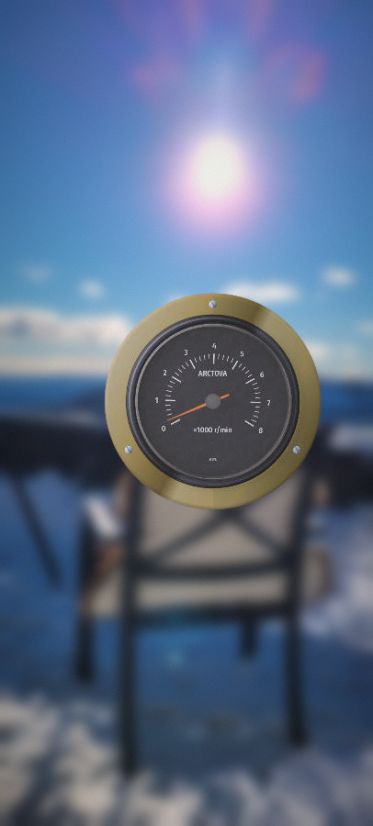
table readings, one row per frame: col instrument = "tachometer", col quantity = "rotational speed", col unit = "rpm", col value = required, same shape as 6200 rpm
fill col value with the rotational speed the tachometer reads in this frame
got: 200 rpm
